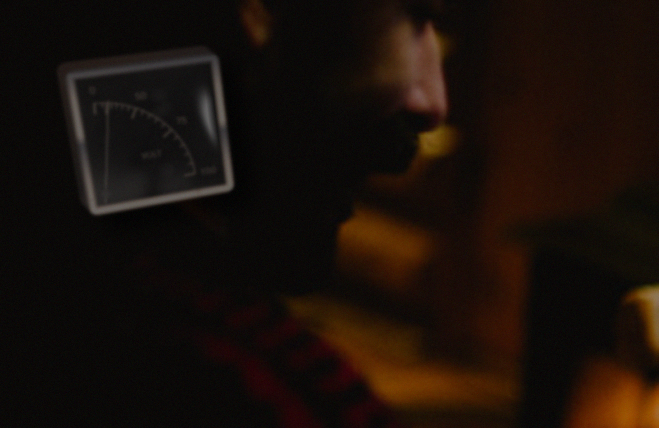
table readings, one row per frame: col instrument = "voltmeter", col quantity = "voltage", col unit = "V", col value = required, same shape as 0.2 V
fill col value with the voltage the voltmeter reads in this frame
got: 25 V
